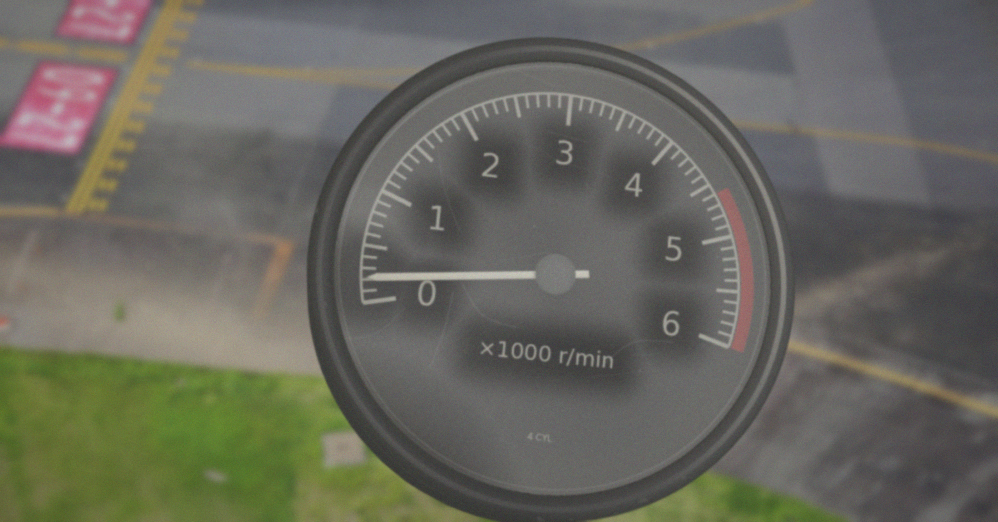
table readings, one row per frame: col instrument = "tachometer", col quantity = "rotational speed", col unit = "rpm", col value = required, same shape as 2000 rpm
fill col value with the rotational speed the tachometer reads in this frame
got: 200 rpm
